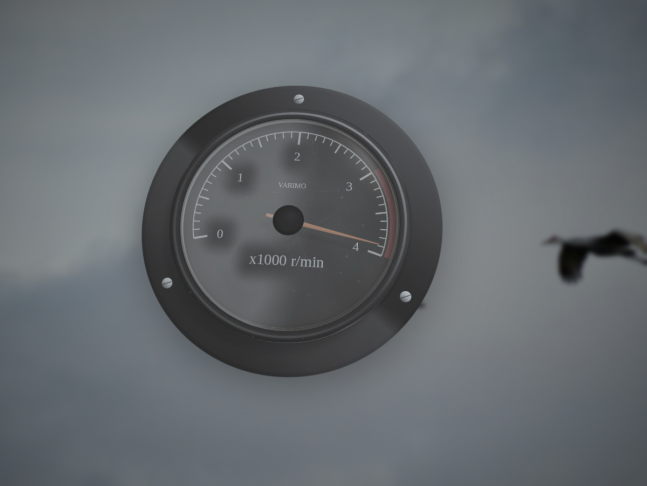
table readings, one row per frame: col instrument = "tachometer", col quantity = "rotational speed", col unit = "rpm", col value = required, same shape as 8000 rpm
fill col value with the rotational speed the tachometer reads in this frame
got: 3900 rpm
